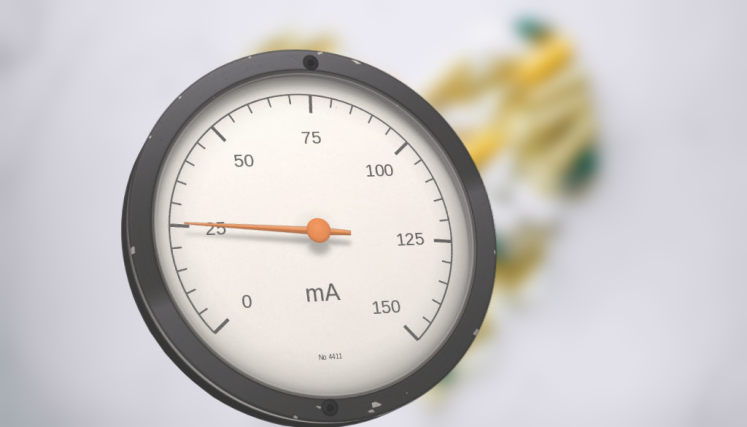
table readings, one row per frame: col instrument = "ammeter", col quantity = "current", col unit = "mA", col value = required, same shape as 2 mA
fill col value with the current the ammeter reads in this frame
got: 25 mA
